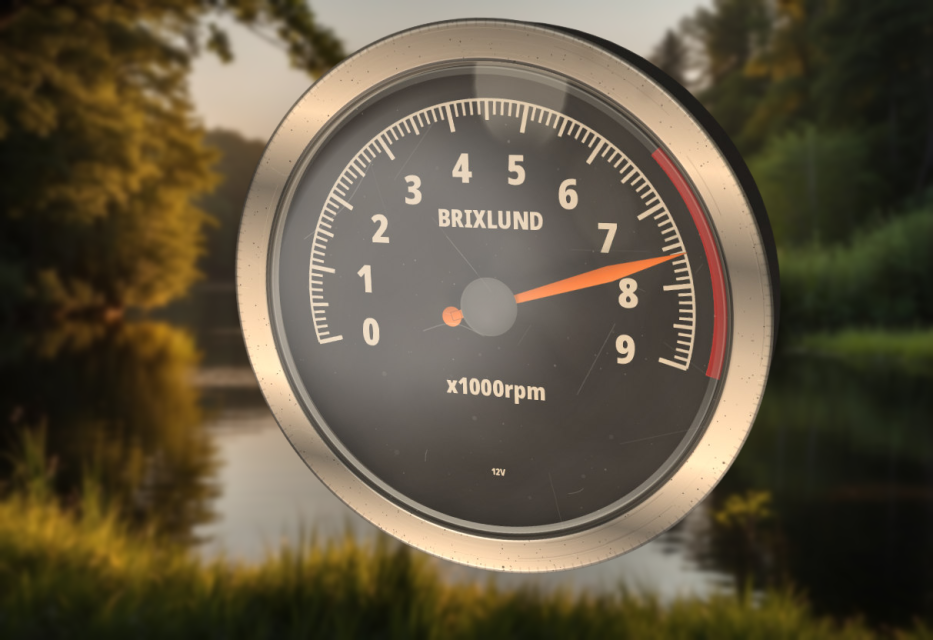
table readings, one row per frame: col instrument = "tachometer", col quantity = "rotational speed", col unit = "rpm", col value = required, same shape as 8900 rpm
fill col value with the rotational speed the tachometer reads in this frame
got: 7600 rpm
